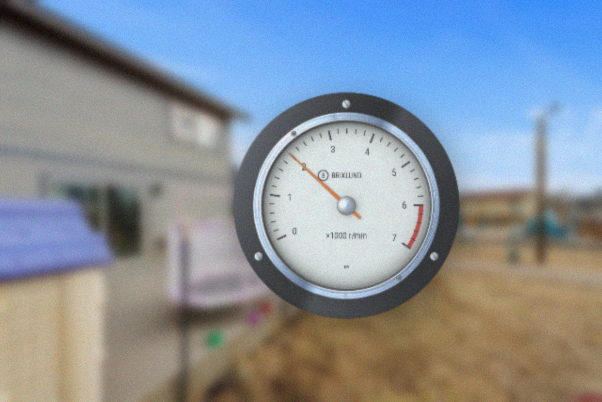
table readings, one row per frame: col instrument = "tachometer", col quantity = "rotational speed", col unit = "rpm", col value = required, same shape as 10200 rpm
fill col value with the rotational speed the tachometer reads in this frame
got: 2000 rpm
